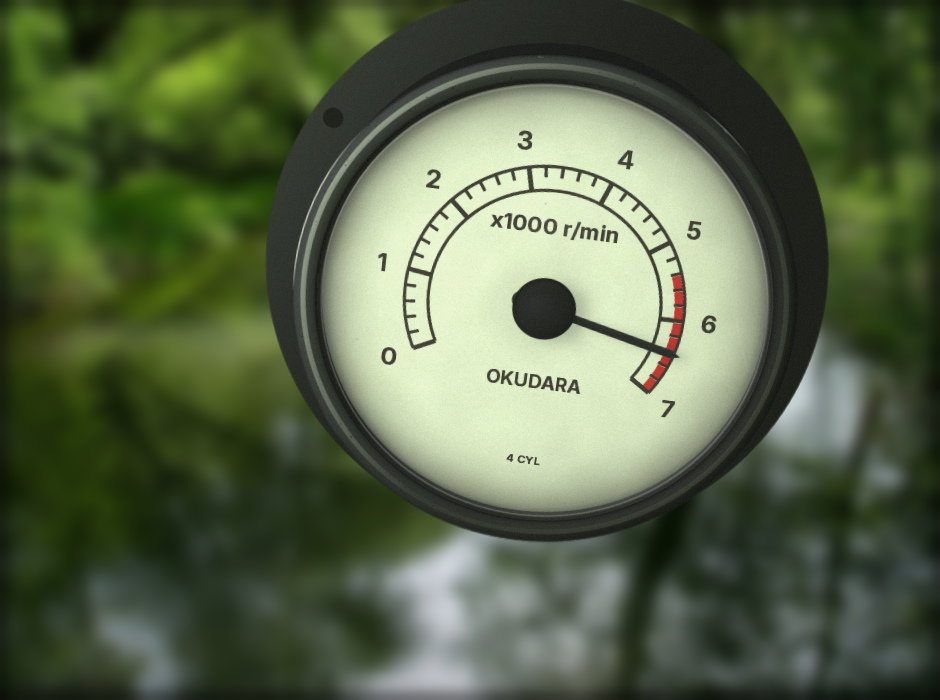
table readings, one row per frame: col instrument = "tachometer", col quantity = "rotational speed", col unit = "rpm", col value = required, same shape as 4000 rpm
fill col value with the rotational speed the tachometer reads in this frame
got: 6400 rpm
